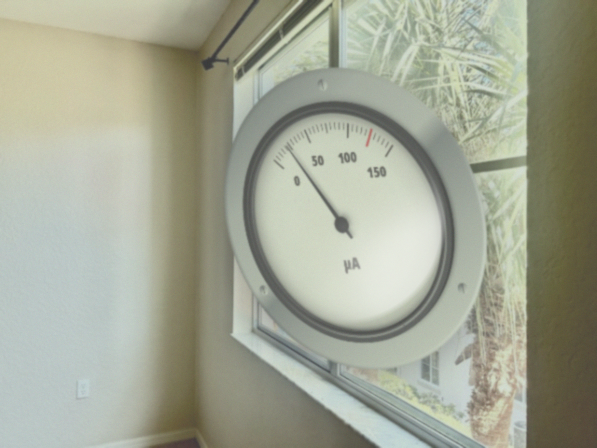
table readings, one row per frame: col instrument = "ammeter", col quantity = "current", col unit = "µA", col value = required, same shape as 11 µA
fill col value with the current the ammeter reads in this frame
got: 25 µA
